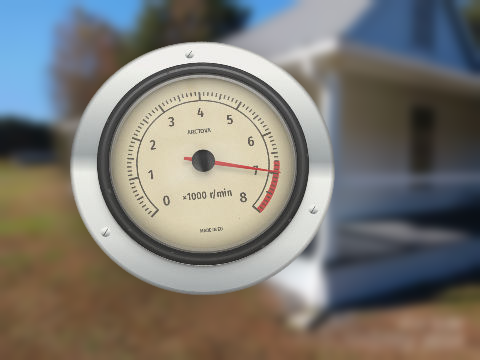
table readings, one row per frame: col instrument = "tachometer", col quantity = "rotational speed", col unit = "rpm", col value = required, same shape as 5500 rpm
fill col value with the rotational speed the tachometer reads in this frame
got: 7000 rpm
